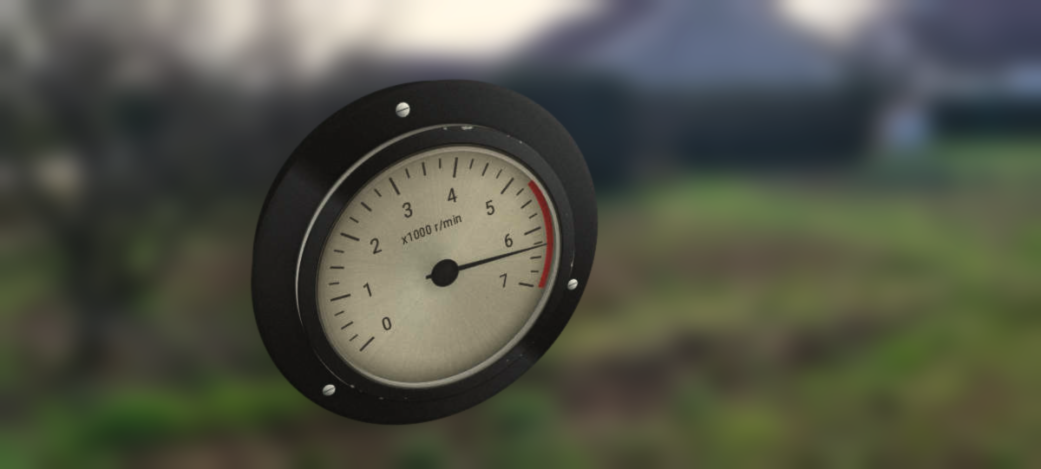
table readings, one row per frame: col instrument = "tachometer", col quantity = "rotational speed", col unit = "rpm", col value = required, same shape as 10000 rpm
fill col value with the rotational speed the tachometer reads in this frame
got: 6250 rpm
